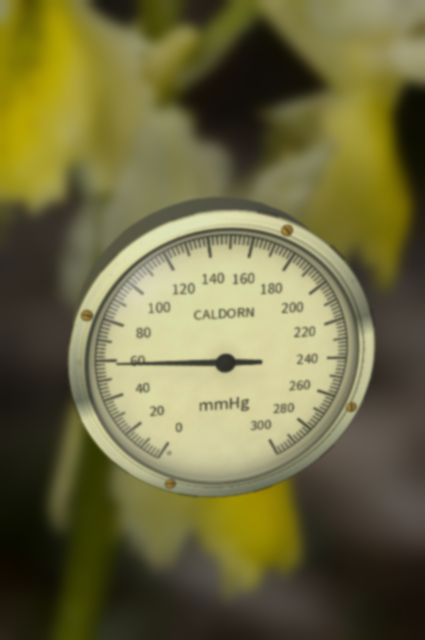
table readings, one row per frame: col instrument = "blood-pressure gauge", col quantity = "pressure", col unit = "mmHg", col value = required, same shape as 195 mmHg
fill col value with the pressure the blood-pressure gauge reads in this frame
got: 60 mmHg
